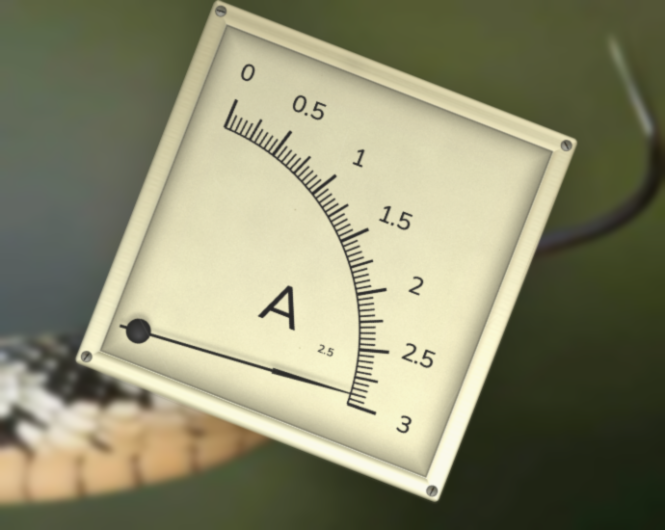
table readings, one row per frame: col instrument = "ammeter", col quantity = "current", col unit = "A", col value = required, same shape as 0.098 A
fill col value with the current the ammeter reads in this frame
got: 2.9 A
